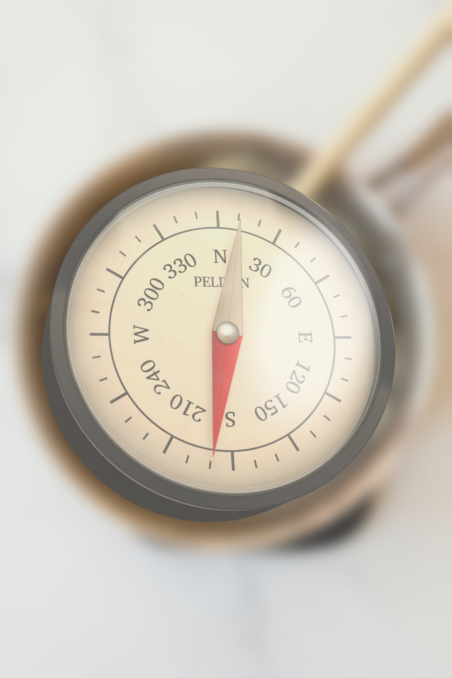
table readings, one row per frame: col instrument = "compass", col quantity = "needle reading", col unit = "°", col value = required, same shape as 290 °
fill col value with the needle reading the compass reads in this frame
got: 190 °
